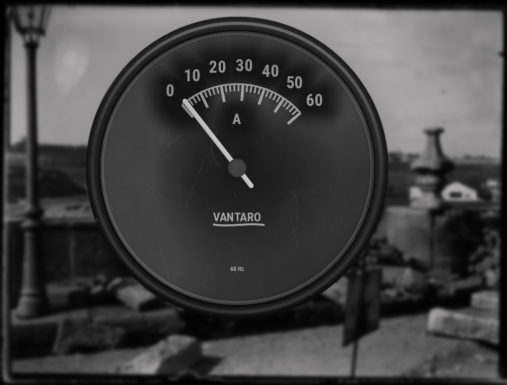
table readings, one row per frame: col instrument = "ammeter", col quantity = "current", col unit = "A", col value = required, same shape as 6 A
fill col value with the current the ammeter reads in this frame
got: 2 A
